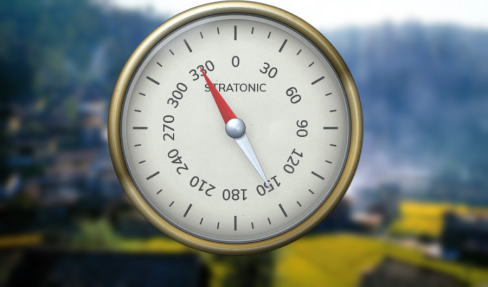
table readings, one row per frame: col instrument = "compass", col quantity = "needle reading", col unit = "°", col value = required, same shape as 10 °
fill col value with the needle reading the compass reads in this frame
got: 330 °
